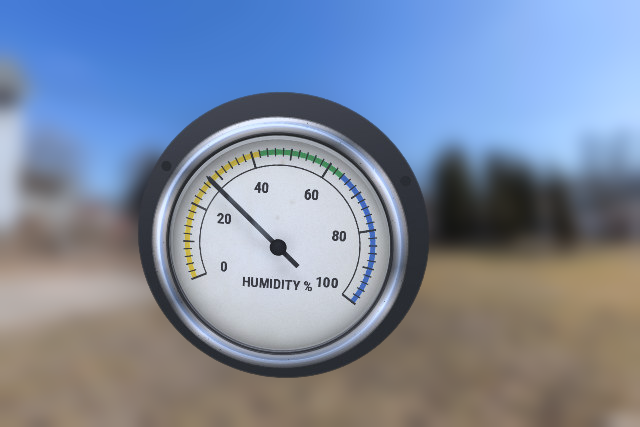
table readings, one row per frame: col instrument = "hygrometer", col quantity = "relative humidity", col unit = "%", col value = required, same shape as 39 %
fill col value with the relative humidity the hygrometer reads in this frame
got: 28 %
